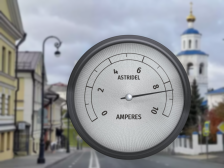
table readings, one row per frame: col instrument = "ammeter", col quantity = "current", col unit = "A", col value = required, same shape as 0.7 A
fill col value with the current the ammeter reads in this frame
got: 8.5 A
